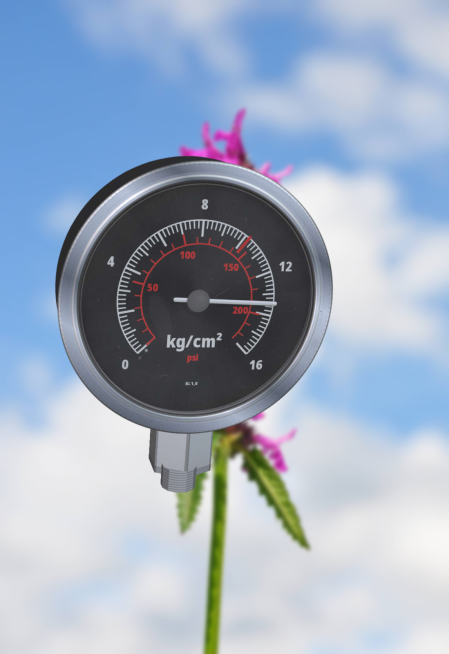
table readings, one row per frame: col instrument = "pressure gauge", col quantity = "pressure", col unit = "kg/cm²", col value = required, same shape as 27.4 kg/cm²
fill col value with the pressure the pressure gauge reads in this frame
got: 13.4 kg/cm²
